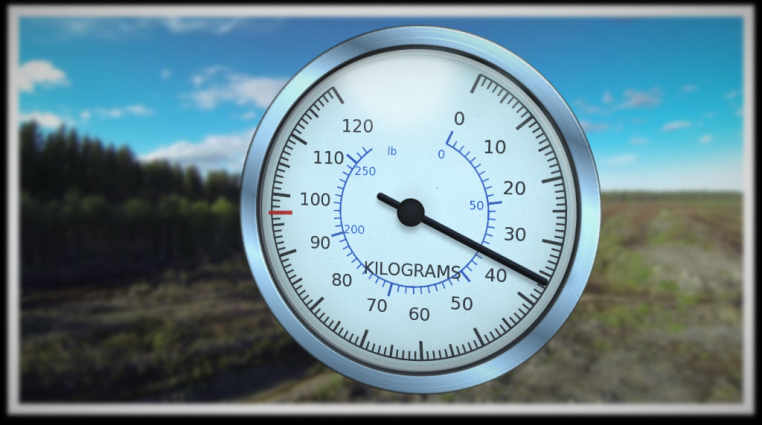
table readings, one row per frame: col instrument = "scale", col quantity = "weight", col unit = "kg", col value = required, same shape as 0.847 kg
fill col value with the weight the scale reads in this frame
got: 36 kg
